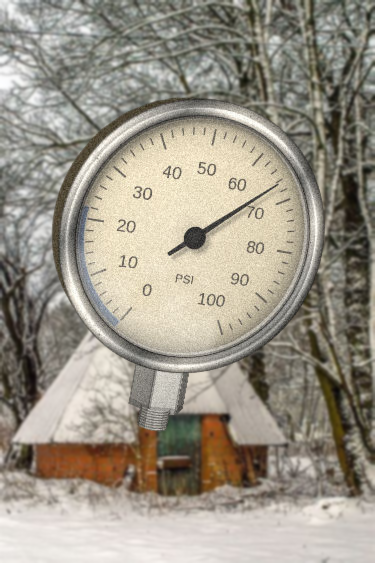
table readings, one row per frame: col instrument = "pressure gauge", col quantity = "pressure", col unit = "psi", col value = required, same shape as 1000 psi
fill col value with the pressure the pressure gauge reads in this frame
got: 66 psi
